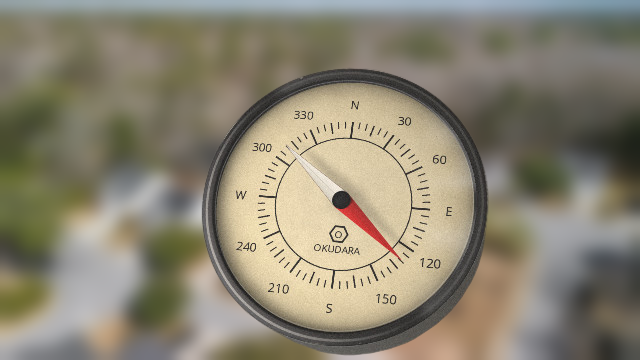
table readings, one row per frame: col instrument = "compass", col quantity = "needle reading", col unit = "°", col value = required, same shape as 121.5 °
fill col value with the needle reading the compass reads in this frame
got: 130 °
